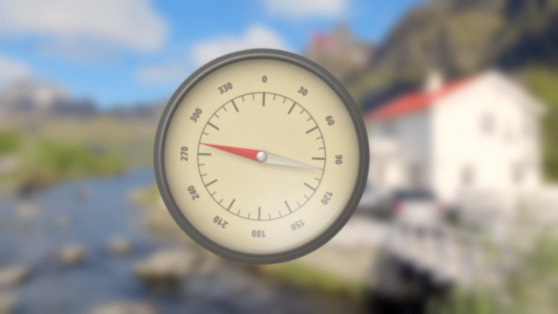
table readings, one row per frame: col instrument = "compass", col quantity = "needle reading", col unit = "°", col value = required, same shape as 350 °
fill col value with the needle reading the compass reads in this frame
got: 280 °
